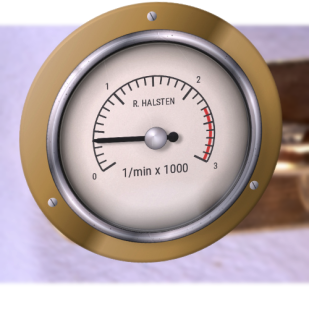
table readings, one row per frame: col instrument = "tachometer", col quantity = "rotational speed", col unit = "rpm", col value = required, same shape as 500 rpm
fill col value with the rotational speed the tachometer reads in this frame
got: 400 rpm
